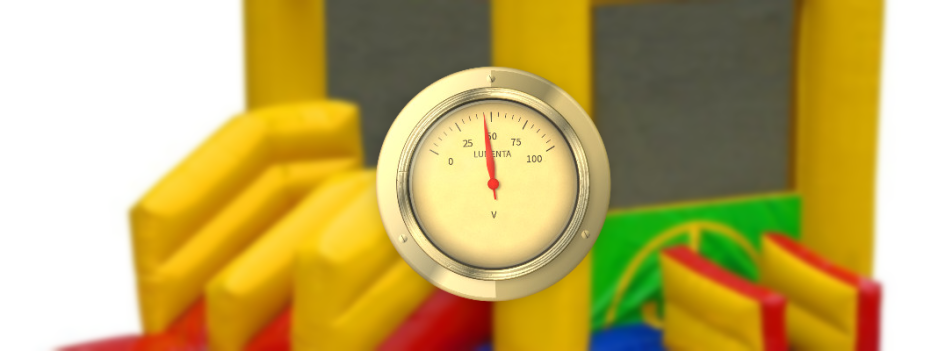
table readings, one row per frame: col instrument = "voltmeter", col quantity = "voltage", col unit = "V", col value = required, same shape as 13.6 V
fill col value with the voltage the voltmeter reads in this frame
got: 45 V
